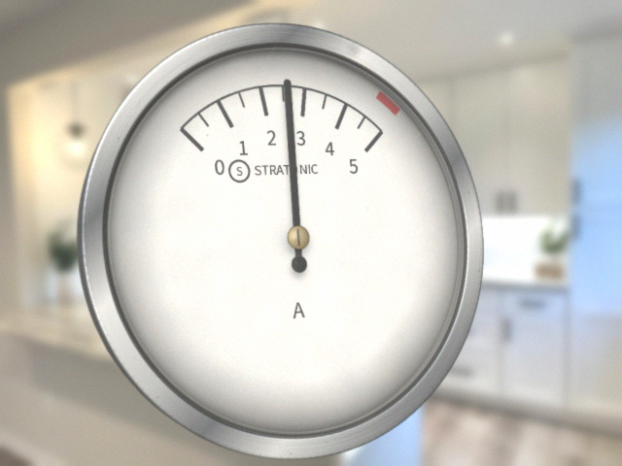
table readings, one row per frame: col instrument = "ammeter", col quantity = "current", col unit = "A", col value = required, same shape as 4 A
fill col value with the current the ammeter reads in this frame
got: 2.5 A
